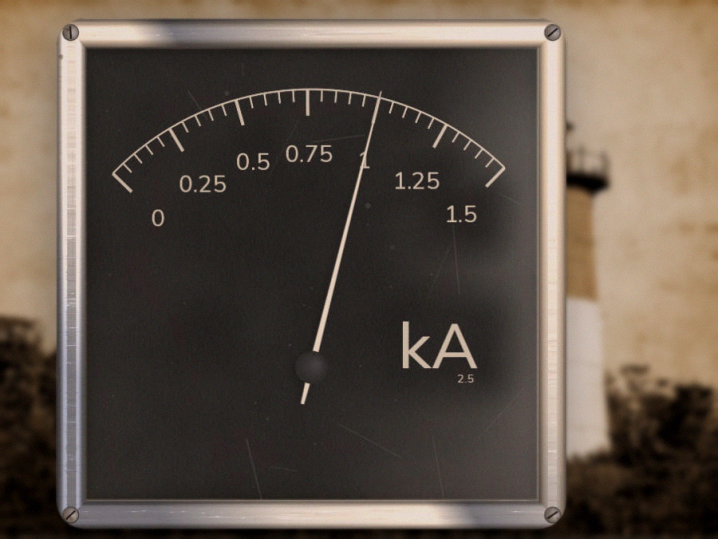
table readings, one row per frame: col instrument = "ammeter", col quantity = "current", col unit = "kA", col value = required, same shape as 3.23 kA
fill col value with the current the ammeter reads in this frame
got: 1 kA
